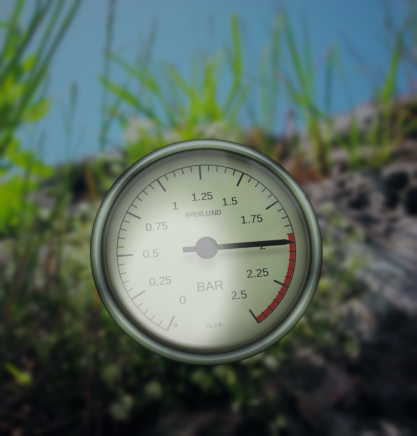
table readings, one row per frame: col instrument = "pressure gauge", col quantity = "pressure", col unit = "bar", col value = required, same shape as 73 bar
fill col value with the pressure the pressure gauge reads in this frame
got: 2 bar
